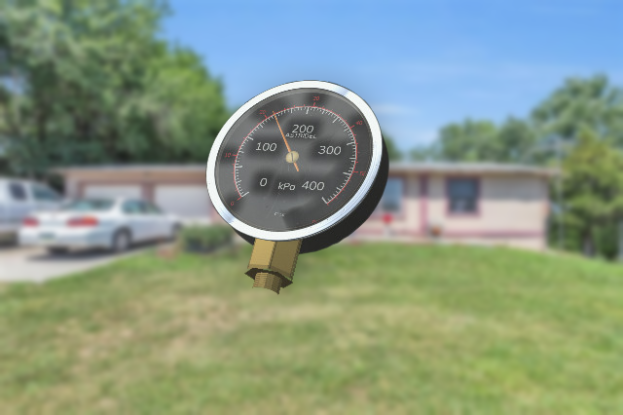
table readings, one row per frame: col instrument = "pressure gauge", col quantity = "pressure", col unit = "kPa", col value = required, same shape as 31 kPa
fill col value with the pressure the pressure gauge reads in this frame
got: 150 kPa
